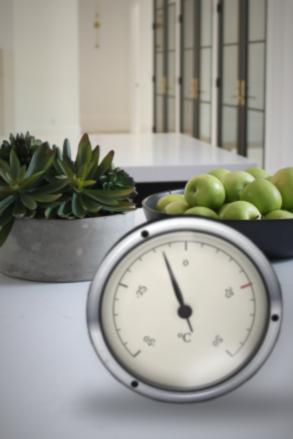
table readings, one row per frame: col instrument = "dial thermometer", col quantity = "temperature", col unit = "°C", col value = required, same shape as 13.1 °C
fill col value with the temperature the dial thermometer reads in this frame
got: -7.5 °C
